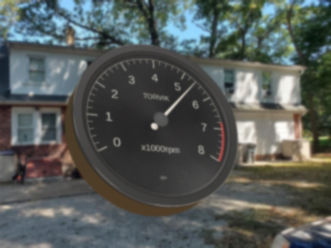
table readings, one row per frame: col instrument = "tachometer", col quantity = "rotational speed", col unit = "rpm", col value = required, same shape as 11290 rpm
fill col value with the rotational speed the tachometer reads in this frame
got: 5400 rpm
